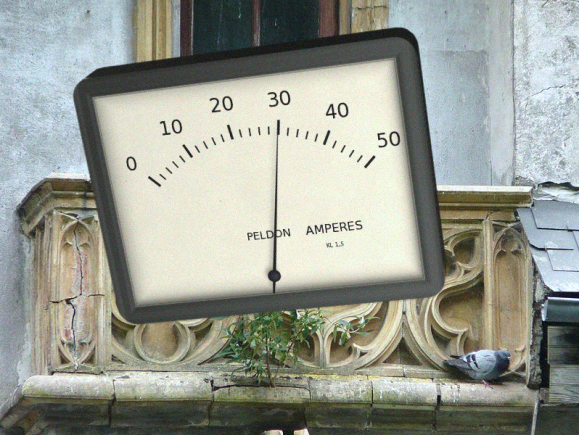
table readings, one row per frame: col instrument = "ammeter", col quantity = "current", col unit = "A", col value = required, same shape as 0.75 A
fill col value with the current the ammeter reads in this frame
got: 30 A
